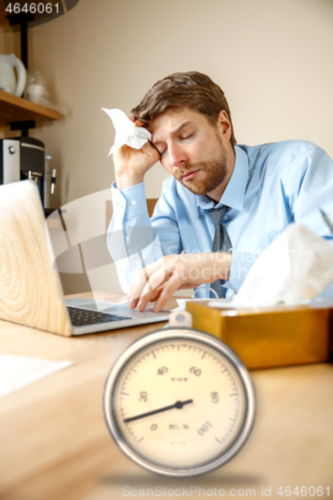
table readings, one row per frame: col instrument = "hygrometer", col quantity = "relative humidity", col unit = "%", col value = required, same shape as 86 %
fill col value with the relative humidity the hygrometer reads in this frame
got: 10 %
